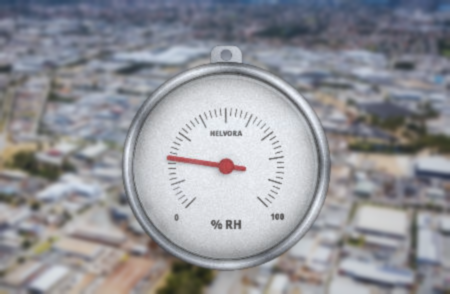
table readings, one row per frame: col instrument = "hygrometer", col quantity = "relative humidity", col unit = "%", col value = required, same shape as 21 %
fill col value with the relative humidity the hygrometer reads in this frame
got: 20 %
